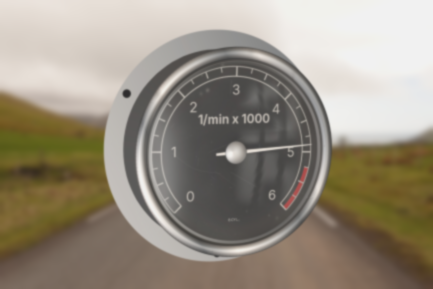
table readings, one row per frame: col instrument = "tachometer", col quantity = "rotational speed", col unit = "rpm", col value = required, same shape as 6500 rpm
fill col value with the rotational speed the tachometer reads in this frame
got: 4875 rpm
